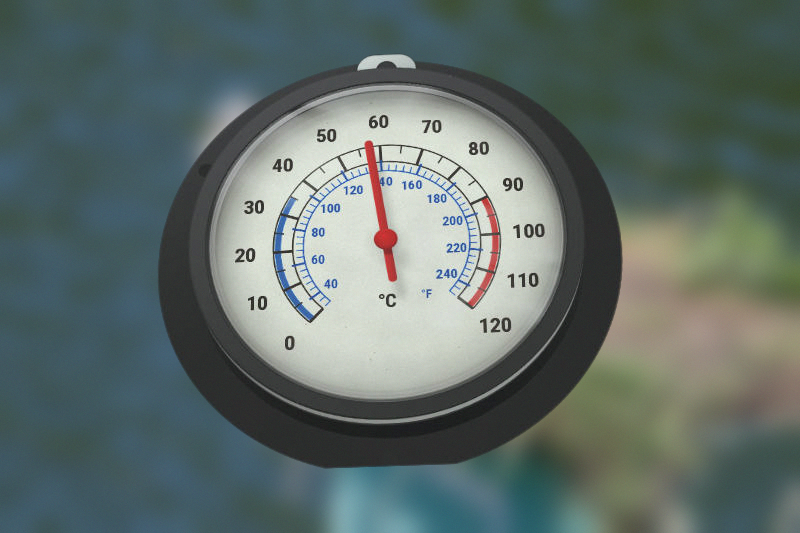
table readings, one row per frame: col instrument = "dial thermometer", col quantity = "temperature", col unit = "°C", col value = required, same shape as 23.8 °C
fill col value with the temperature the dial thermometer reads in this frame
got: 57.5 °C
